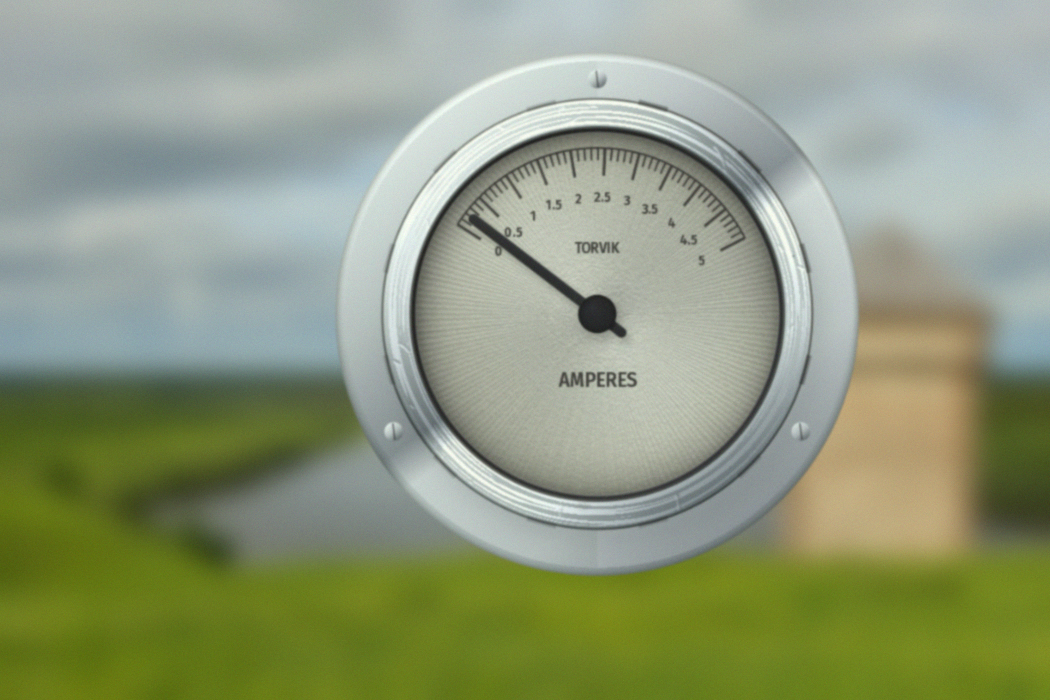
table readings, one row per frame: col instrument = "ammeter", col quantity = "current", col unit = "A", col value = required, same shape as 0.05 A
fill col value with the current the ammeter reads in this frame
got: 0.2 A
